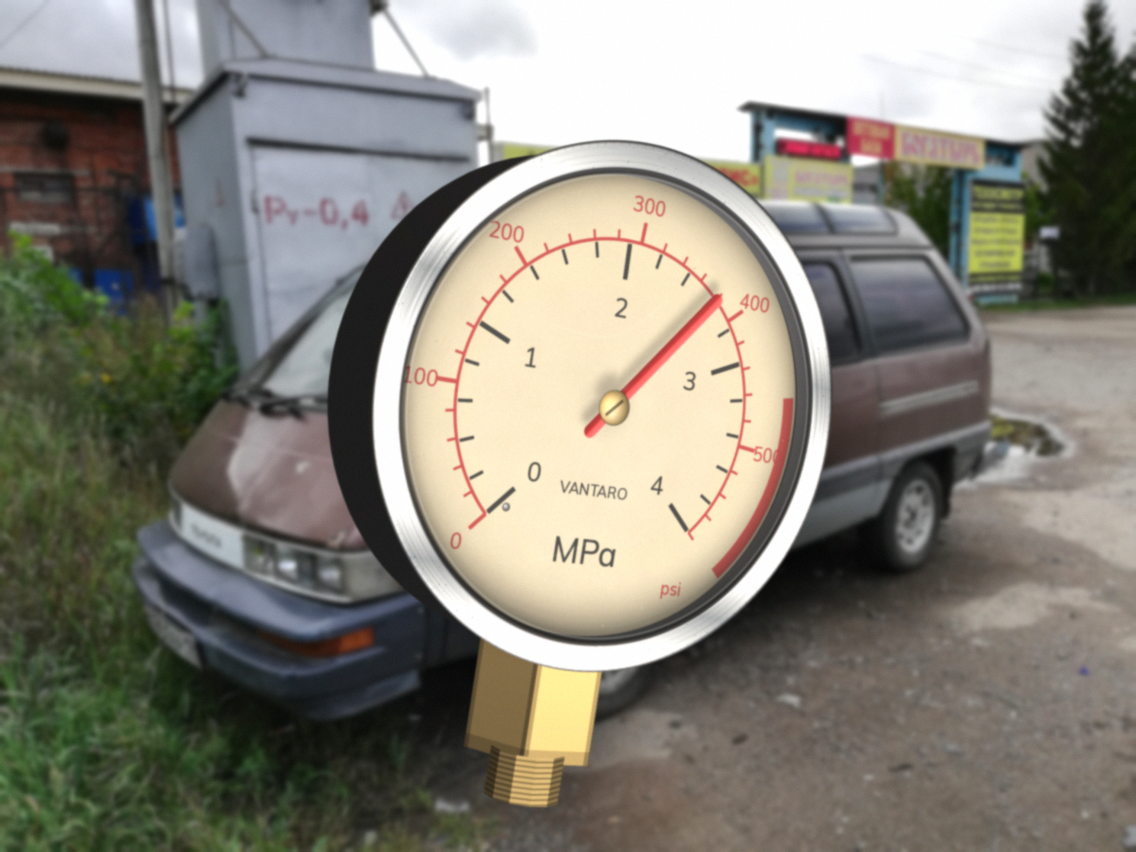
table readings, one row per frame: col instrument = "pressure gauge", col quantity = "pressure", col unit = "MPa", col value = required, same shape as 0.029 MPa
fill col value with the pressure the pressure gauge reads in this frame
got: 2.6 MPa
